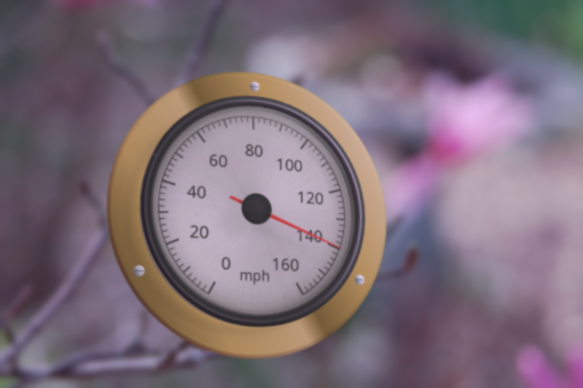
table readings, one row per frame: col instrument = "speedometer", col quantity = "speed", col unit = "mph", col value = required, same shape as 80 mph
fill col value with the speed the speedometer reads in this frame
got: 140 mph
